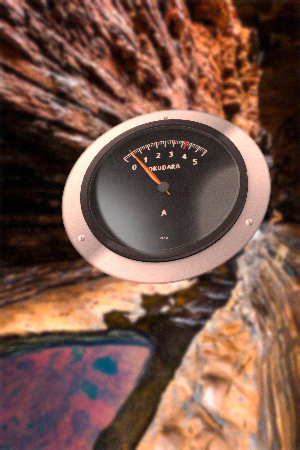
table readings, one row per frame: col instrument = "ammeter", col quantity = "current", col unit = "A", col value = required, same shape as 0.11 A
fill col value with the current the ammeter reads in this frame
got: 0.5 A
